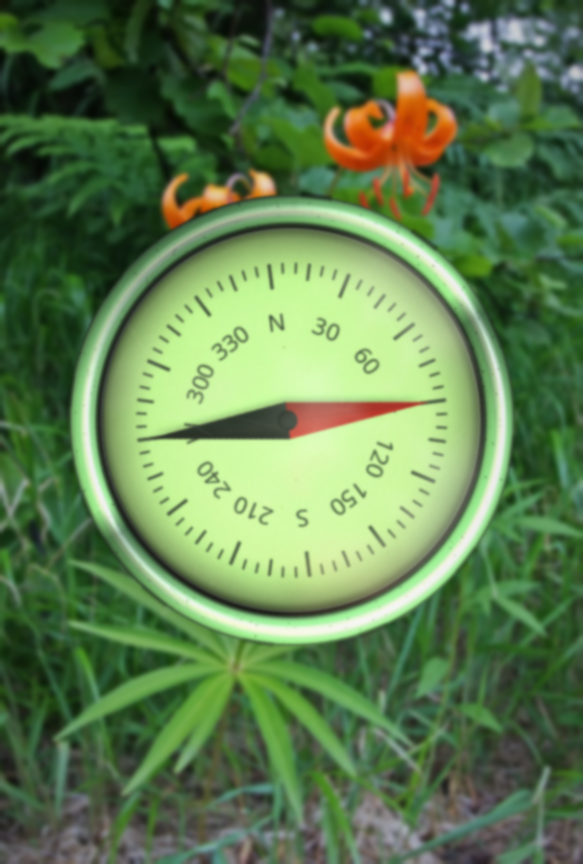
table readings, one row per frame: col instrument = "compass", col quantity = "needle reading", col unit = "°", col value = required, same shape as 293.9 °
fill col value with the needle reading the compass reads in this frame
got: 90 °
